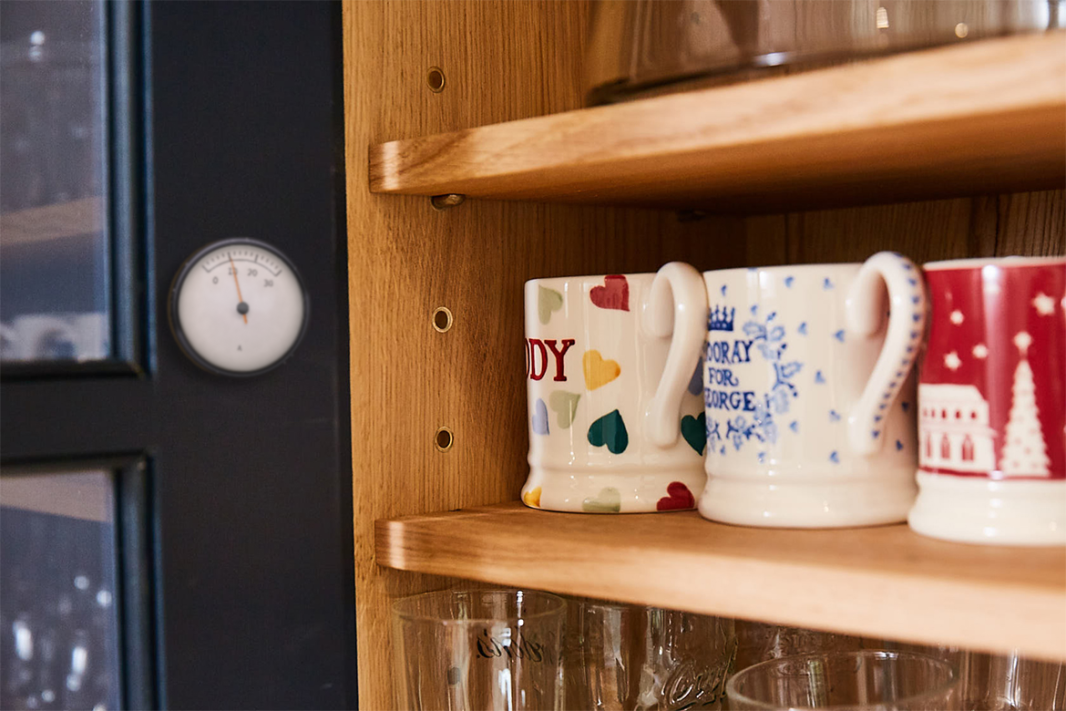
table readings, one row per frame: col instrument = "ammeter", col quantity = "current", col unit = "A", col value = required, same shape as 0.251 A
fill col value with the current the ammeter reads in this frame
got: 10 A
